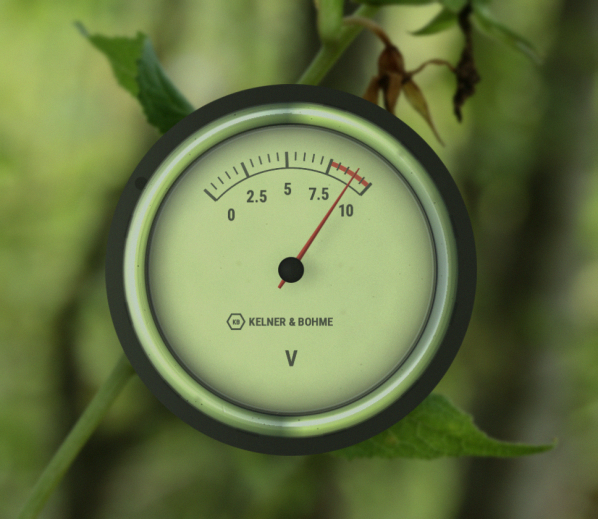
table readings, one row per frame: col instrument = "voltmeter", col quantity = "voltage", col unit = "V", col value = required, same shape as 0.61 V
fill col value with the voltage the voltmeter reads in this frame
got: 9 V
